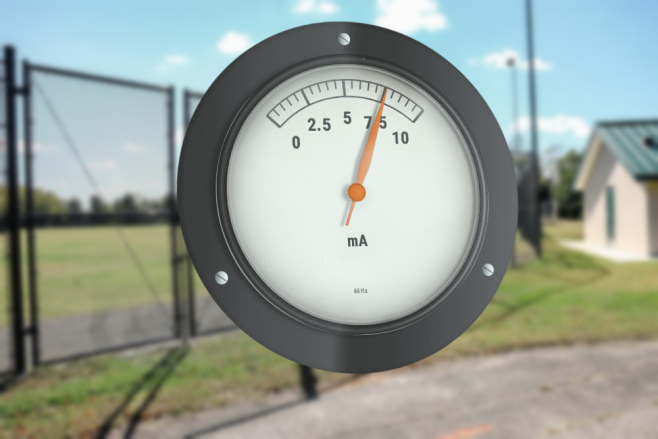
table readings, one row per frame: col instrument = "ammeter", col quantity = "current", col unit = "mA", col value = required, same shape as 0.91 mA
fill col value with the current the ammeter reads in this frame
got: 7.5 mA
